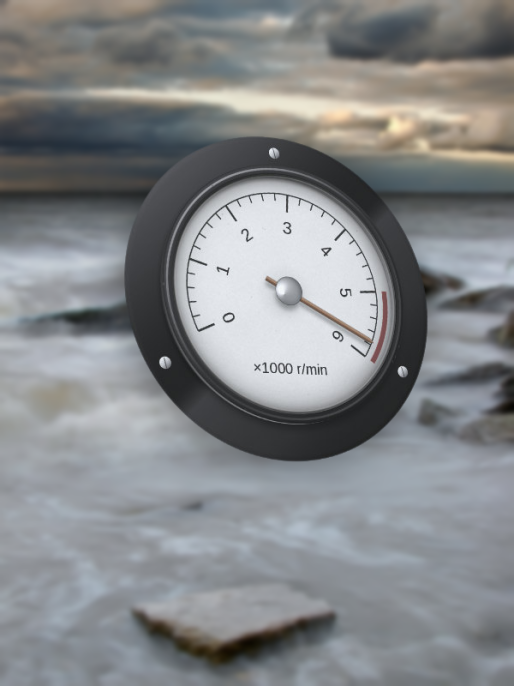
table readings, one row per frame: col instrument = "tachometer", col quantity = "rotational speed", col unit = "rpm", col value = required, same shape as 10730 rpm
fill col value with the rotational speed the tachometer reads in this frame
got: 5800 rpm
